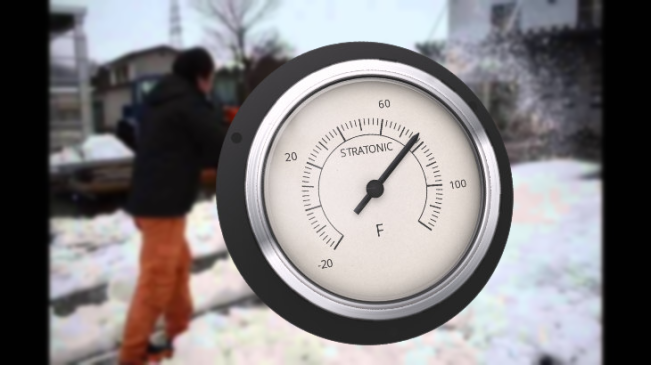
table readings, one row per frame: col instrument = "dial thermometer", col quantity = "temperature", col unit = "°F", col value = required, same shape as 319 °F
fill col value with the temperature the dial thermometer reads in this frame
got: 76 °F
